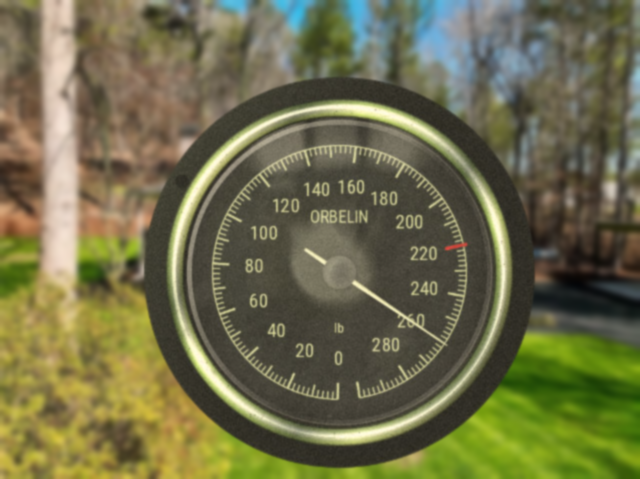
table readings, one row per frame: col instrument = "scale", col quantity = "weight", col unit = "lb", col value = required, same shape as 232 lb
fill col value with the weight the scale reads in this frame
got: 260 lb
